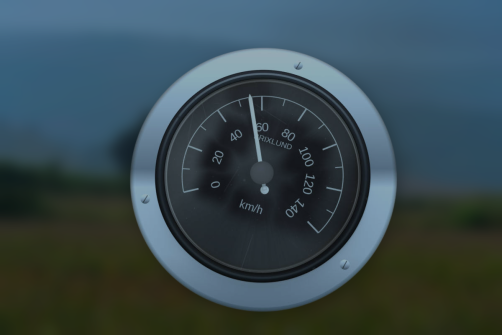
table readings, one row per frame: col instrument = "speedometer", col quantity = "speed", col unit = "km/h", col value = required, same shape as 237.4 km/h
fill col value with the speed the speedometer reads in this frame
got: 55 km/h
